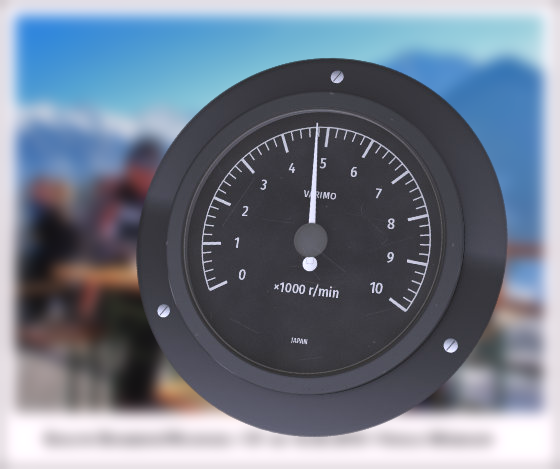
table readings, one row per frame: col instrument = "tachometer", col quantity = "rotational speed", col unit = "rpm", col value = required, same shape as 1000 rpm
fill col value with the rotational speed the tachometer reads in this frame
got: 4800 rpm
